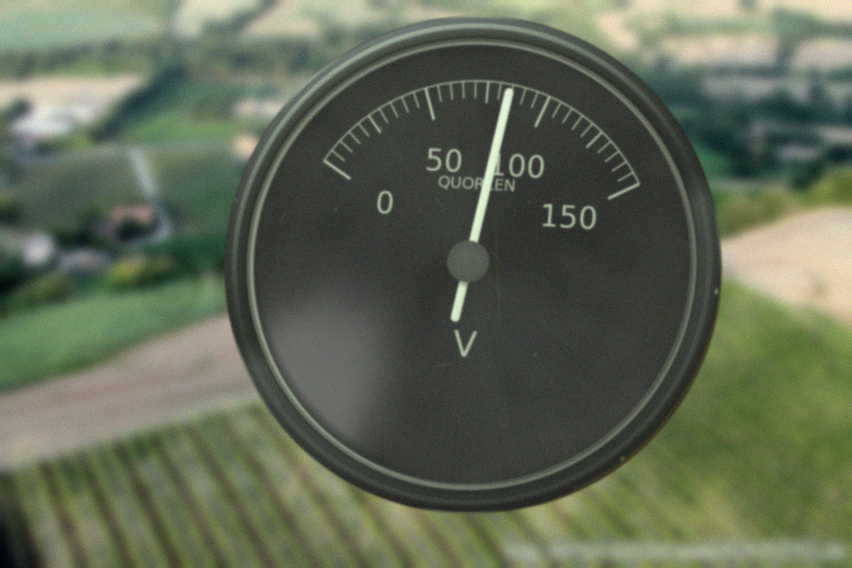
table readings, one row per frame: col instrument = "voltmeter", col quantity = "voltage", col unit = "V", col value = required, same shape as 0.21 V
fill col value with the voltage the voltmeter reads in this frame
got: 85 V
